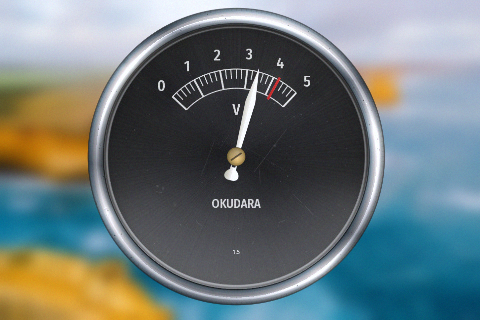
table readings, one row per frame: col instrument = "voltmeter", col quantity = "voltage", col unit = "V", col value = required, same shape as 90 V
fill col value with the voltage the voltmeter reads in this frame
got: 3.4 V
